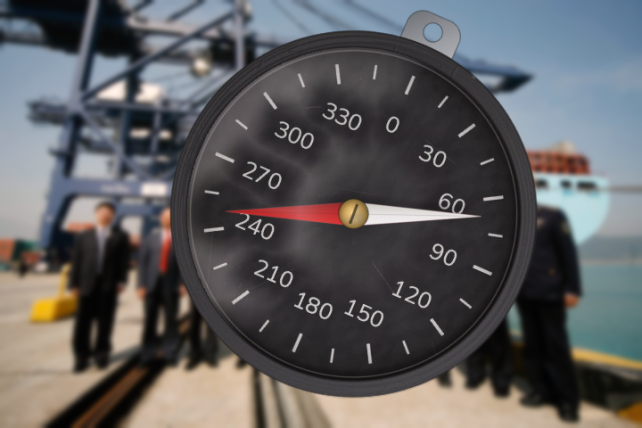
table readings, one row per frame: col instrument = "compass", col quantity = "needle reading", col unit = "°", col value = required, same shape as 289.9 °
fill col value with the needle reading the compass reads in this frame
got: 247.5 °
